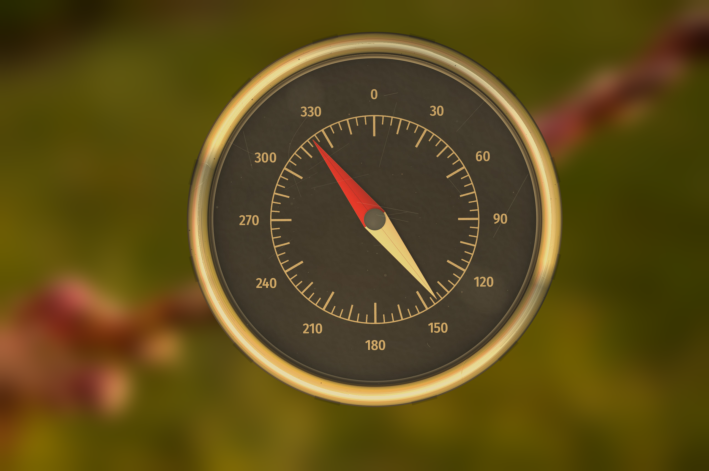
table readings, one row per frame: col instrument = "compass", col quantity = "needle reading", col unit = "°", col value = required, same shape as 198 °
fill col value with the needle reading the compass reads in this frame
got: 322.5 °
